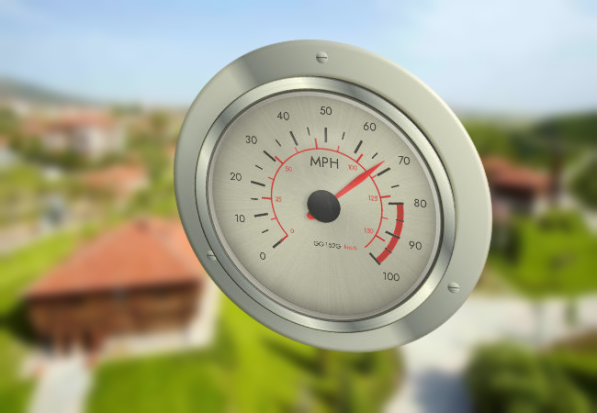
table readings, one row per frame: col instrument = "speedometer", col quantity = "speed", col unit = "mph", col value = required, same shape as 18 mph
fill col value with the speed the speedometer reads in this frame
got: 67.5 mph
